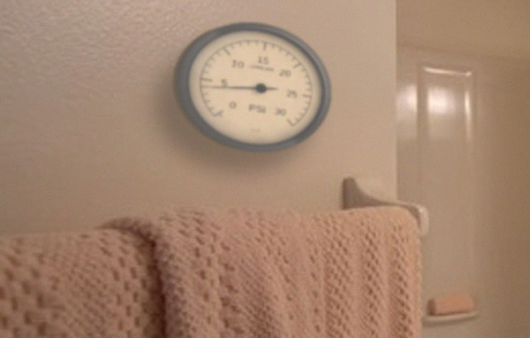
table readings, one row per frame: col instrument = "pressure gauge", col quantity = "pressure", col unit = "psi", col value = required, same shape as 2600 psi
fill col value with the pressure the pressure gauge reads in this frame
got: 4 psi
